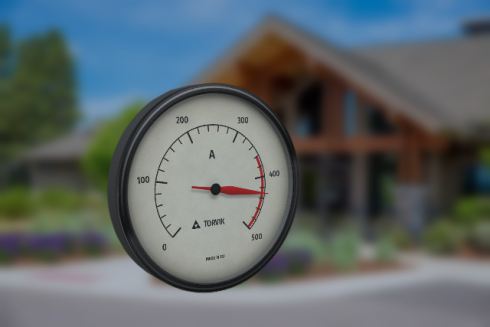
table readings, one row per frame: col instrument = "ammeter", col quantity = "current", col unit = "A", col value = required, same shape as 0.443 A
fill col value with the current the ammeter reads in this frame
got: 430 A
